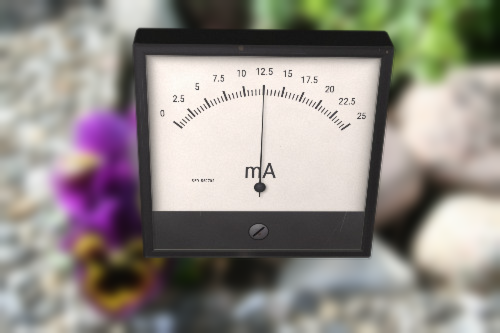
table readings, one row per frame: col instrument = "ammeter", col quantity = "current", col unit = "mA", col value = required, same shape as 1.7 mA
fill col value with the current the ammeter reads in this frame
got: 12.5 mA
